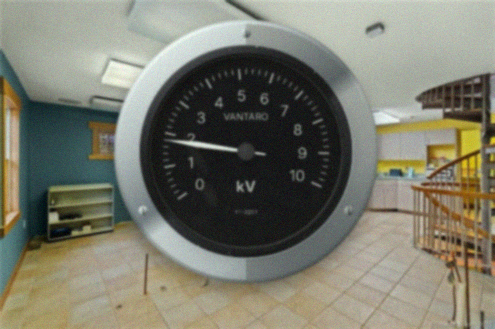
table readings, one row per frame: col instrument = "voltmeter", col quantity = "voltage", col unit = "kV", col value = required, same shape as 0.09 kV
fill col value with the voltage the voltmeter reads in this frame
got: 1.8 kV
